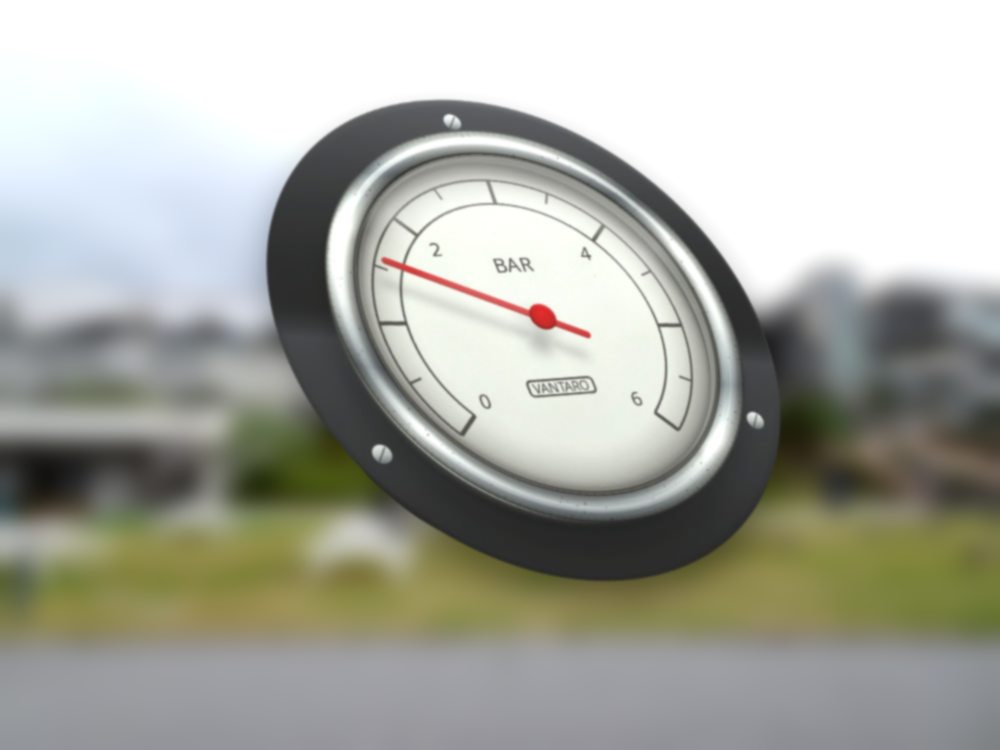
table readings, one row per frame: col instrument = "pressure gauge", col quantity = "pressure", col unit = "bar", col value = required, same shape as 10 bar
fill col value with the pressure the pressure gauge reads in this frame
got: 1.5 bar
